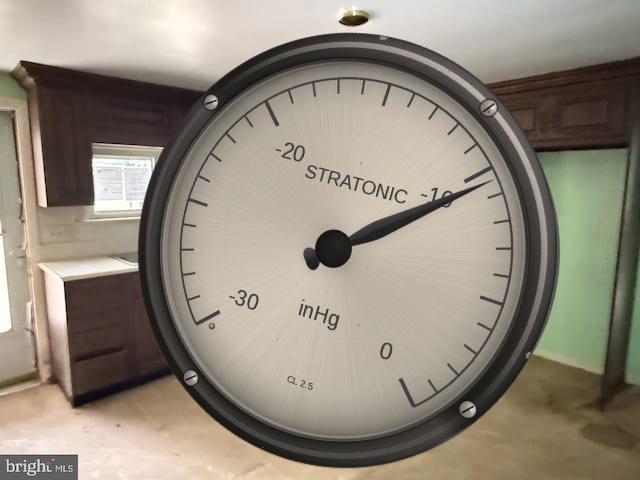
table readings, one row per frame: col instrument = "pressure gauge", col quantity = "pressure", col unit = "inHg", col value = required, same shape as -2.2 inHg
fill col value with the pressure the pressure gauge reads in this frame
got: -9.5 inHg
